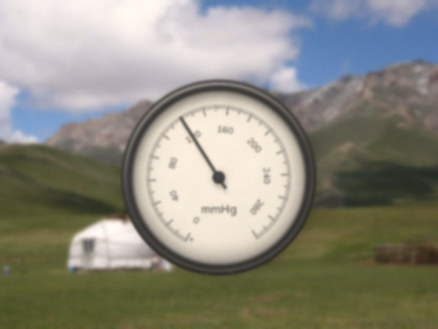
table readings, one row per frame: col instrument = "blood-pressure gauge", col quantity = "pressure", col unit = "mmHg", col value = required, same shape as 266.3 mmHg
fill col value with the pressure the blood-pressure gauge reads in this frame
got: 120 mmHg
